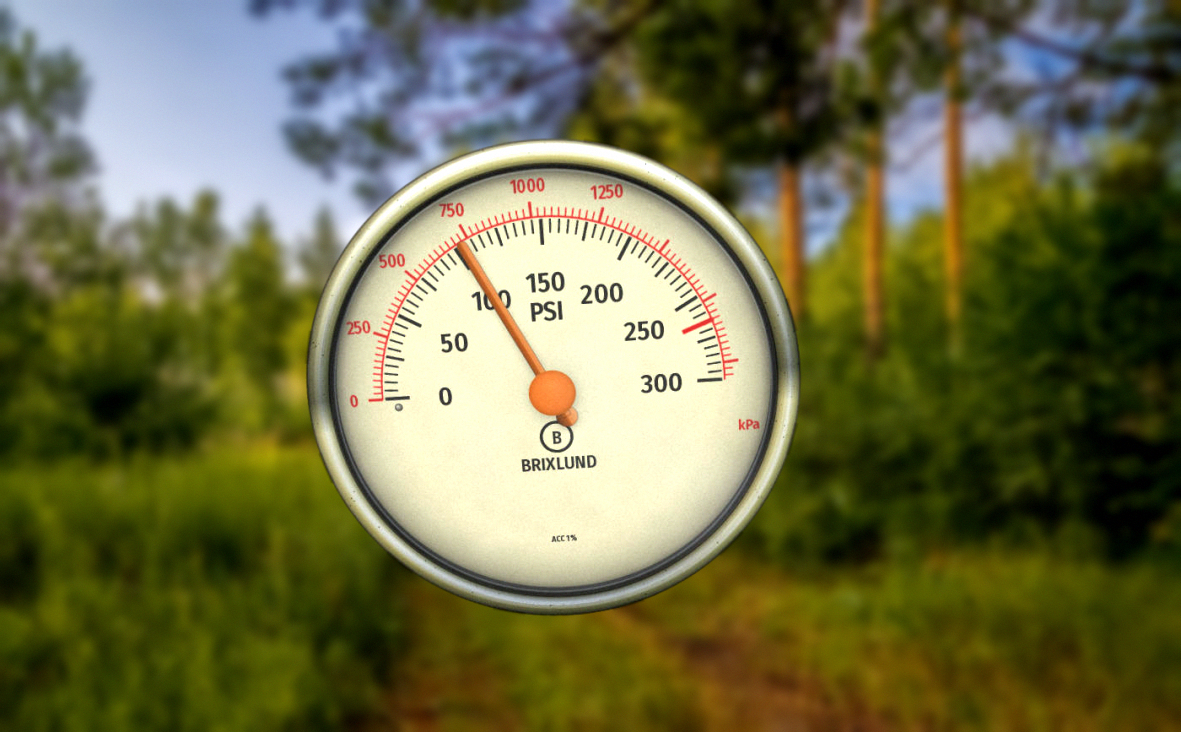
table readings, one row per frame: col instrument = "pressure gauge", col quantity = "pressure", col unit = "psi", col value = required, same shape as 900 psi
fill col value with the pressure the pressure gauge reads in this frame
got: 105 psi
